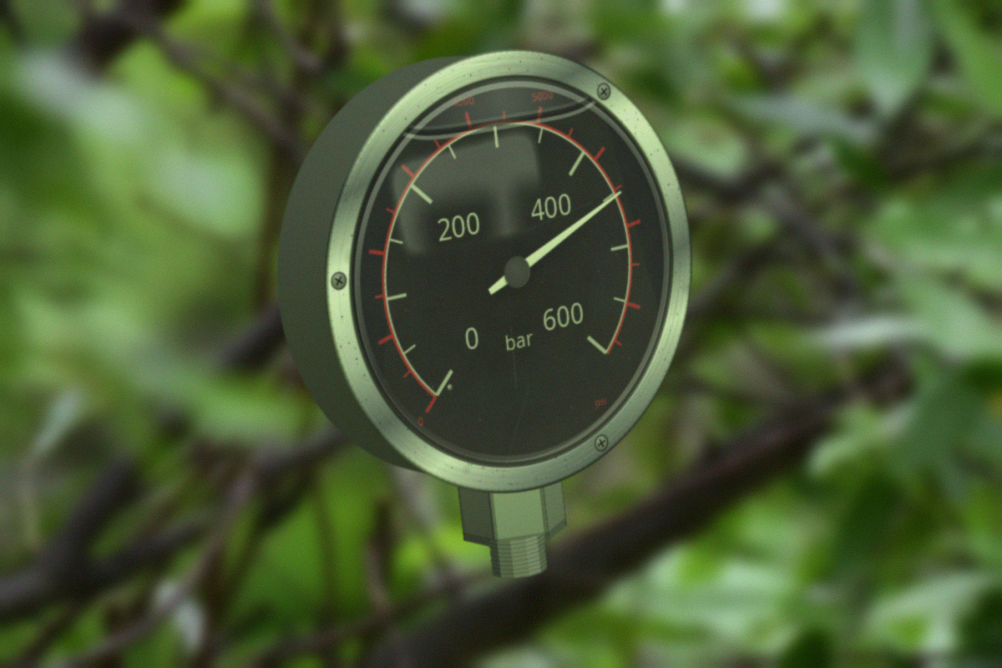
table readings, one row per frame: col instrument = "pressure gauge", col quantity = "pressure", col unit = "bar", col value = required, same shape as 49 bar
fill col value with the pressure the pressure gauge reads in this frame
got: 450 bar
